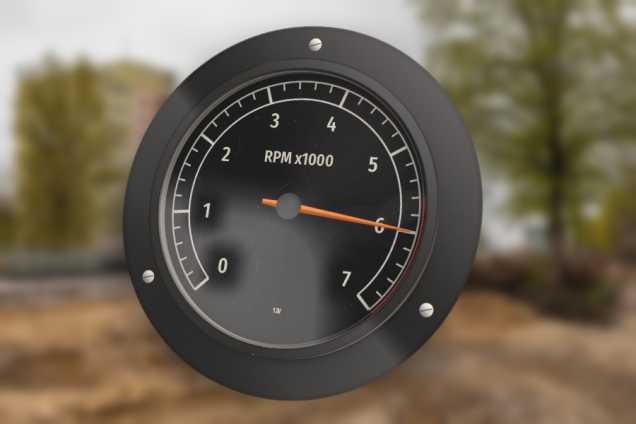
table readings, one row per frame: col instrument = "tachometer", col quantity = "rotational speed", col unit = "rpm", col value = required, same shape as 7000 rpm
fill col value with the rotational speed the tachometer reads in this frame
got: 6000 rpm
